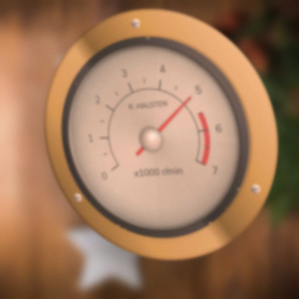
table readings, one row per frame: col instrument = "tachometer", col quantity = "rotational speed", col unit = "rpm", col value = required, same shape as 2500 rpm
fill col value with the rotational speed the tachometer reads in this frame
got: 5000 rpm
